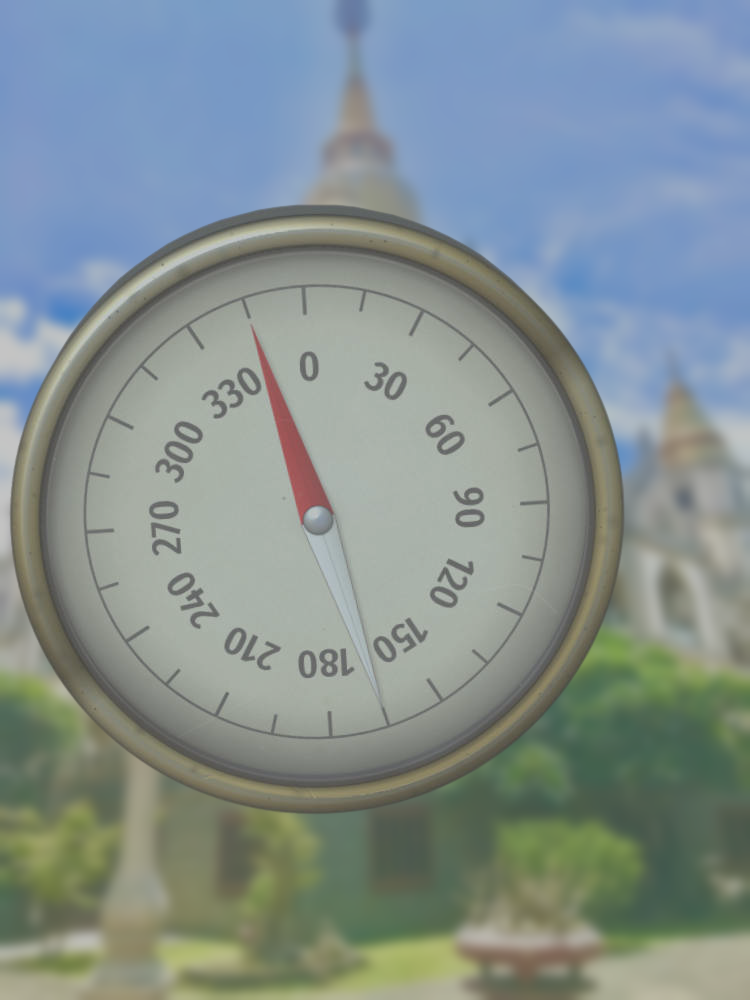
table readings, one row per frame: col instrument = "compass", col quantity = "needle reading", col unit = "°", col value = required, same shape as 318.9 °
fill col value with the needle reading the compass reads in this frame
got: 345 °
